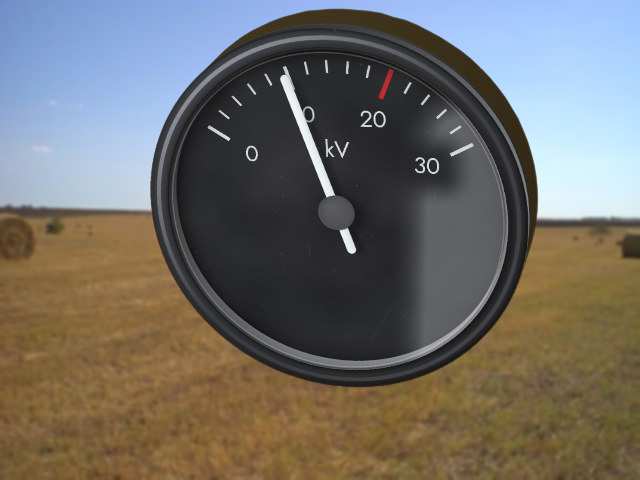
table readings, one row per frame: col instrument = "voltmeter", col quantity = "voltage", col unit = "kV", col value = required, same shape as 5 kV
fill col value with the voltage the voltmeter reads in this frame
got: 10 kV
